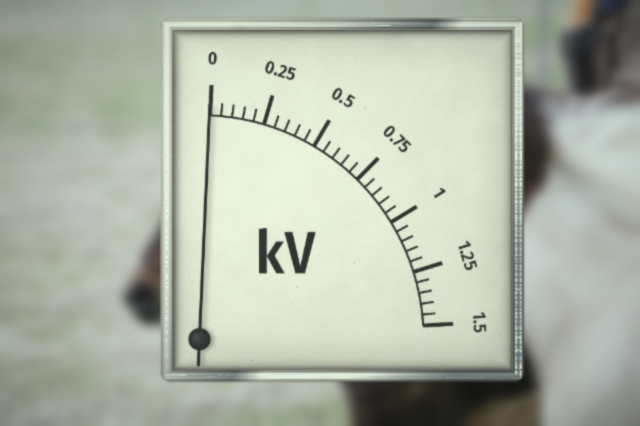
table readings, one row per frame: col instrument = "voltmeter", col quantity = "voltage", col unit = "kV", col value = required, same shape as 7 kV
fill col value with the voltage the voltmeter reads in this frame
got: 0 kV
